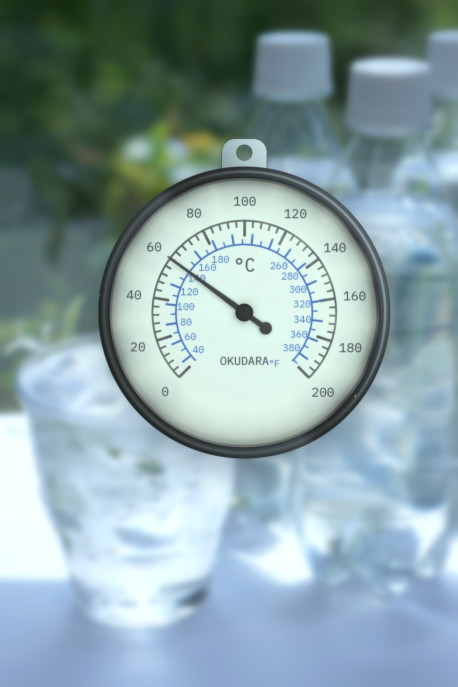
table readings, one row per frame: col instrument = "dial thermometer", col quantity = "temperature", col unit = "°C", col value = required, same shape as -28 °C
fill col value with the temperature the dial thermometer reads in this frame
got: 60 °C
